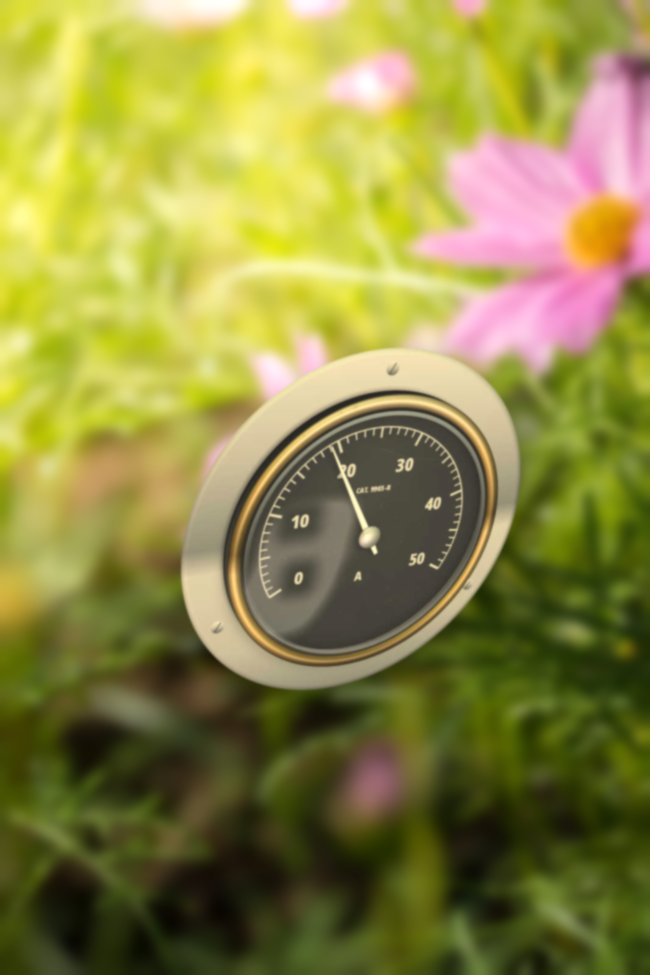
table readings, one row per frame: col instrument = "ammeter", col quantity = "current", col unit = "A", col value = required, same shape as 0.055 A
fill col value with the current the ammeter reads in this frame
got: 19 A
